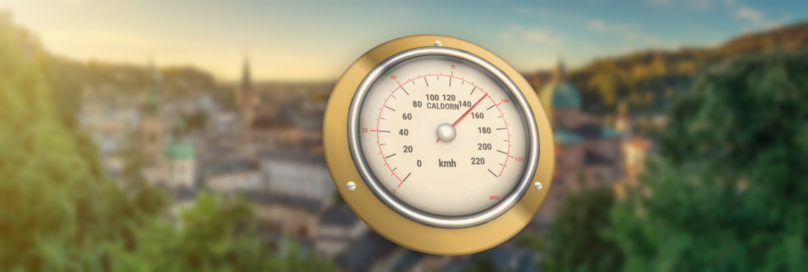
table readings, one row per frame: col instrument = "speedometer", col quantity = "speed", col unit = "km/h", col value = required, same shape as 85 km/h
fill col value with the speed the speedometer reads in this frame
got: 150 km/h
